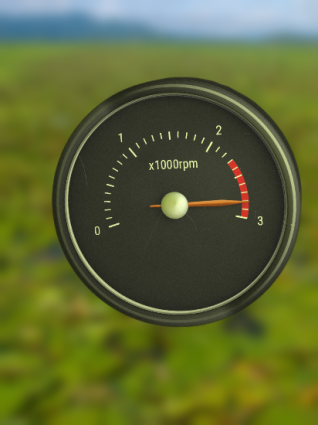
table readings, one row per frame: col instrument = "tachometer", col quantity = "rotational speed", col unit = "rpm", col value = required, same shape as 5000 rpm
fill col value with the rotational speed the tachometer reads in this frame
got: 2800 rpm
